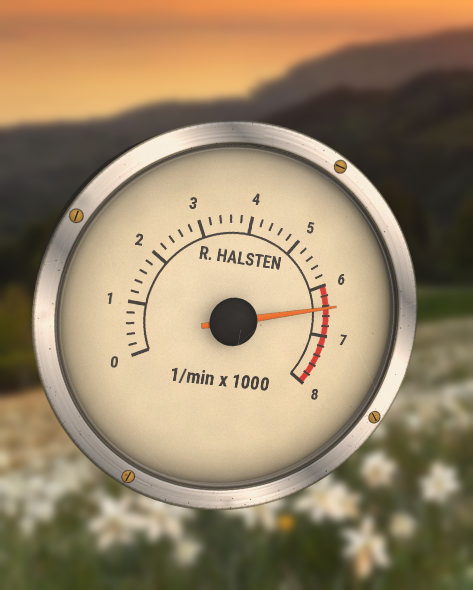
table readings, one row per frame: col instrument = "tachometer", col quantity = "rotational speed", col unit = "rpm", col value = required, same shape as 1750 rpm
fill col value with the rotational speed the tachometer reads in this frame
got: 6400 rpm
